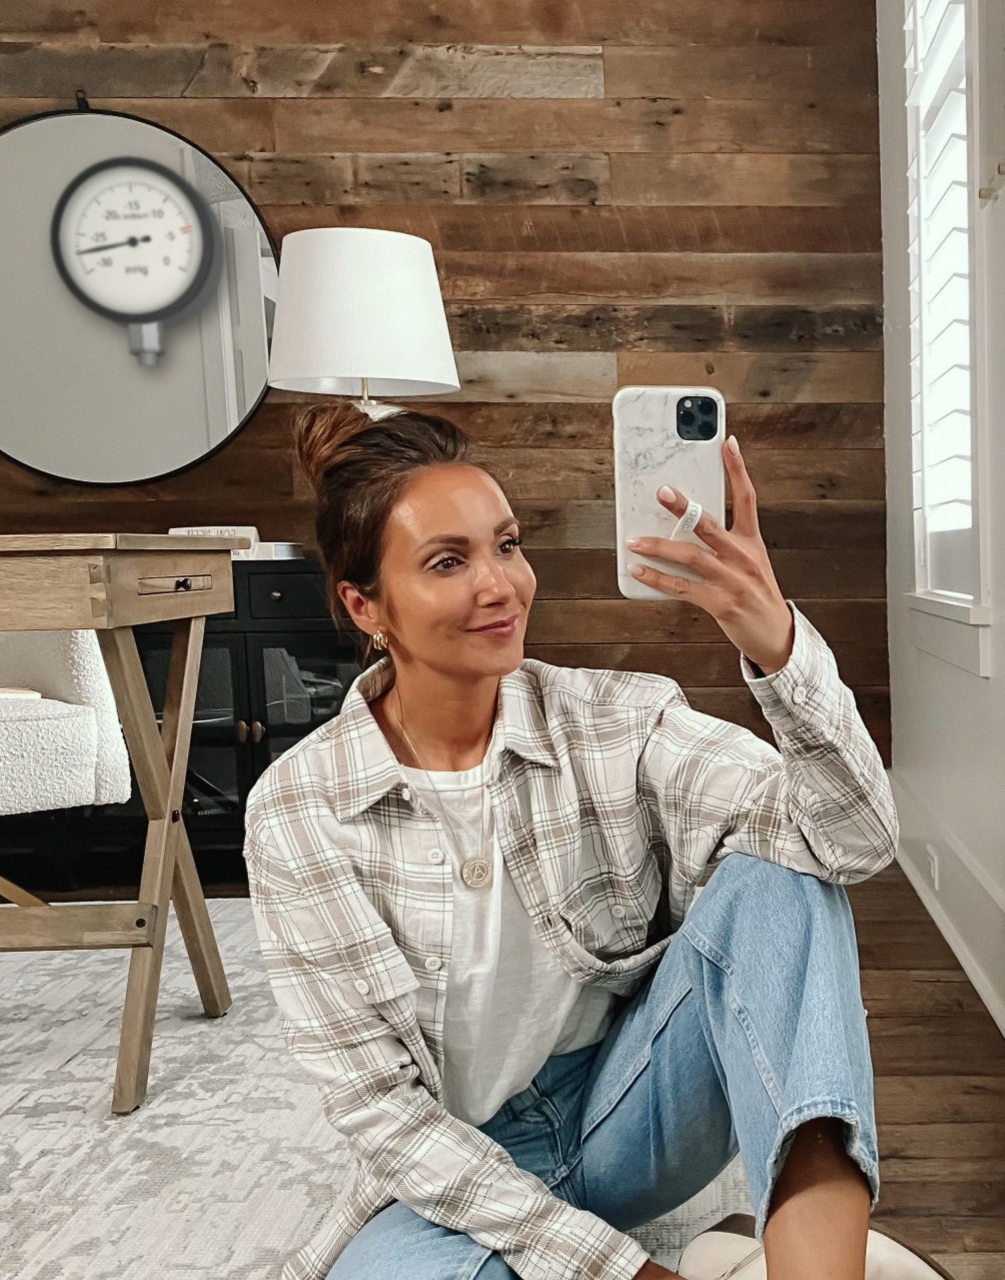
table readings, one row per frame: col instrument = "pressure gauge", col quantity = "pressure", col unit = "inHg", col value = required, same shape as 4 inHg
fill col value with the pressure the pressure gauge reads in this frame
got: -27.5 inHg
